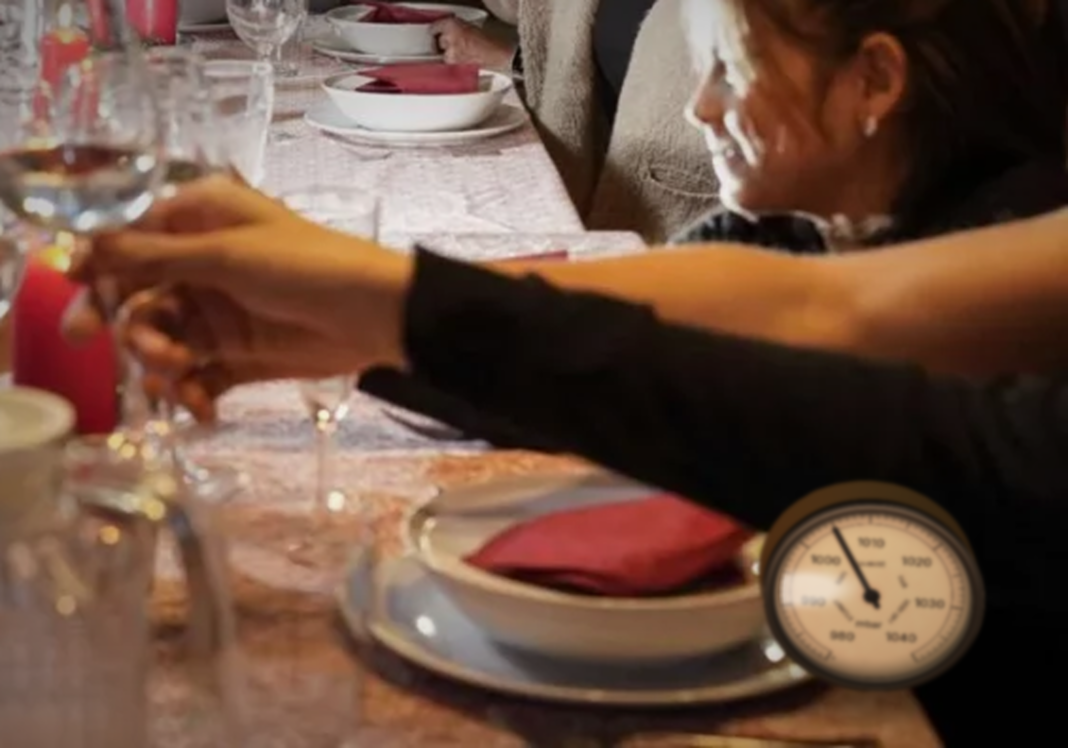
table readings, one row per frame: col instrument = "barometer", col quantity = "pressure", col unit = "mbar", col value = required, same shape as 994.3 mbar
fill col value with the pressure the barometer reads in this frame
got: 1005 mbar
